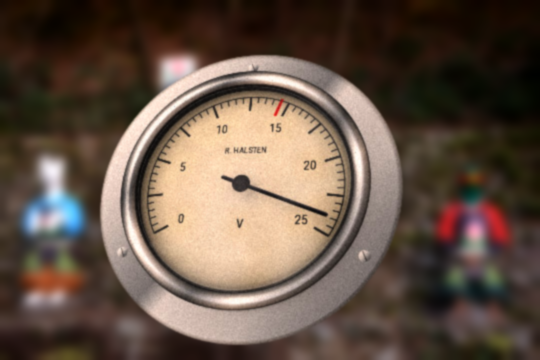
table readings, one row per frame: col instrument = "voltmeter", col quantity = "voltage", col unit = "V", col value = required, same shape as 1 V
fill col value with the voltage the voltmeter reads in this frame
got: 24 V
